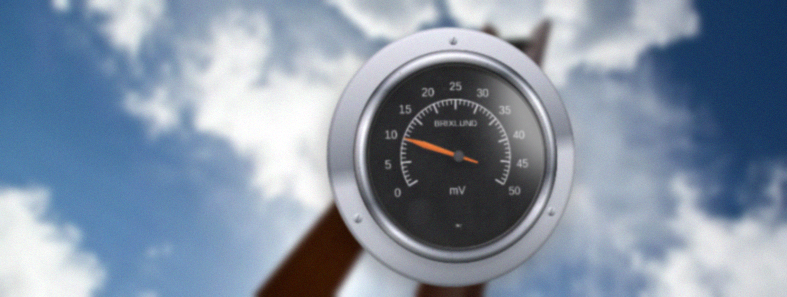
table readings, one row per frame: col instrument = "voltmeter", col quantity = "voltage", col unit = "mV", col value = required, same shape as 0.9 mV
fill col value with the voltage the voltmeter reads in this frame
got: 10 mV
